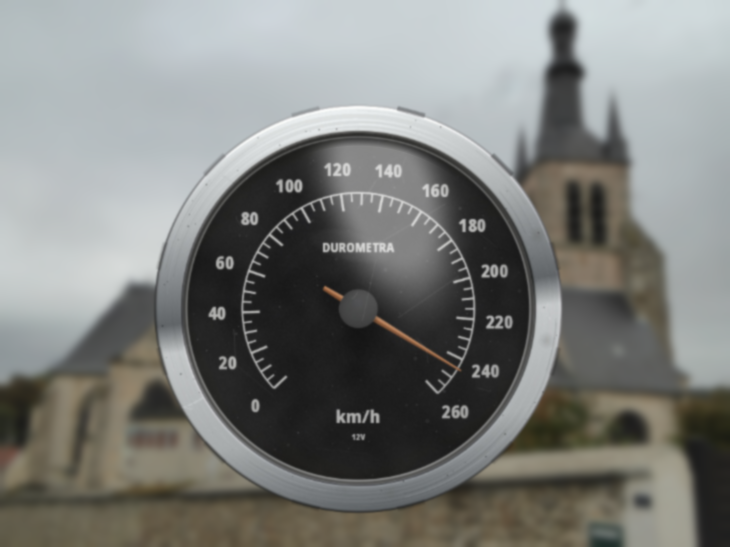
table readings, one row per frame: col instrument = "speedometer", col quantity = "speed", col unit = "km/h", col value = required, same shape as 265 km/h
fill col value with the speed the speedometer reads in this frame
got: 245 km/h
